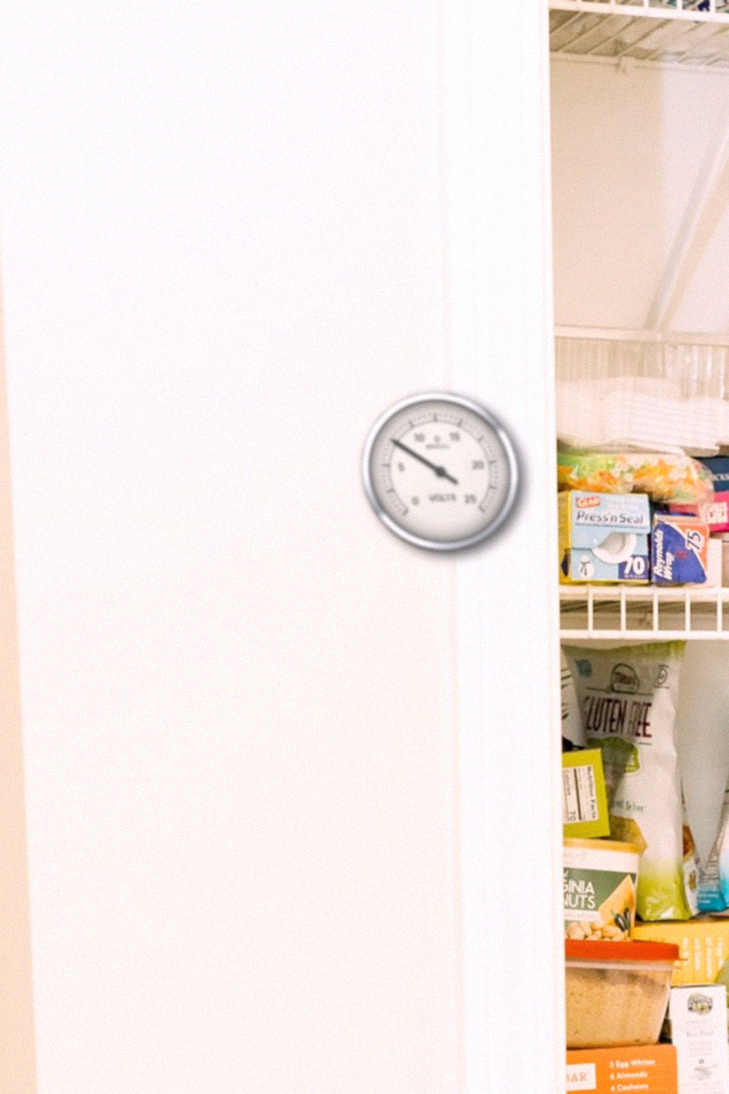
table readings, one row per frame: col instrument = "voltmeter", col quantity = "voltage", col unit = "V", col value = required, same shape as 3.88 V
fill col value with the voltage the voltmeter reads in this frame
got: 7.5 V
